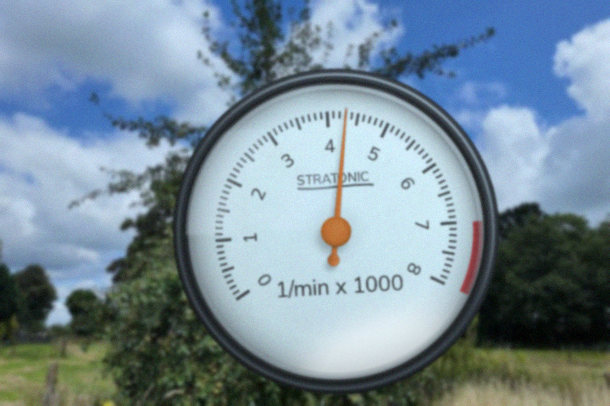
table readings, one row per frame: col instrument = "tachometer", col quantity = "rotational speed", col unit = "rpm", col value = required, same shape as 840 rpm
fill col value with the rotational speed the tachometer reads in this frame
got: 4300 rpm
